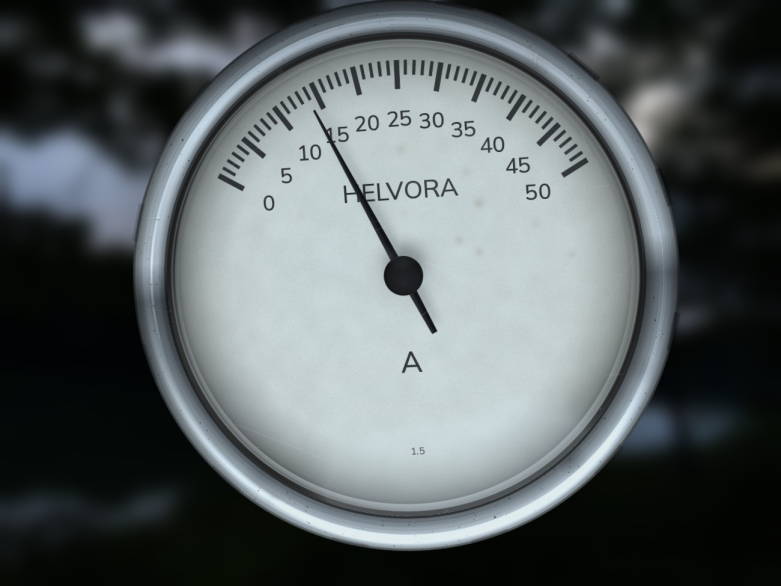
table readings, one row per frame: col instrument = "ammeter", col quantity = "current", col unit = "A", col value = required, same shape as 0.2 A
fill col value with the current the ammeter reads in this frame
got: 14 A
